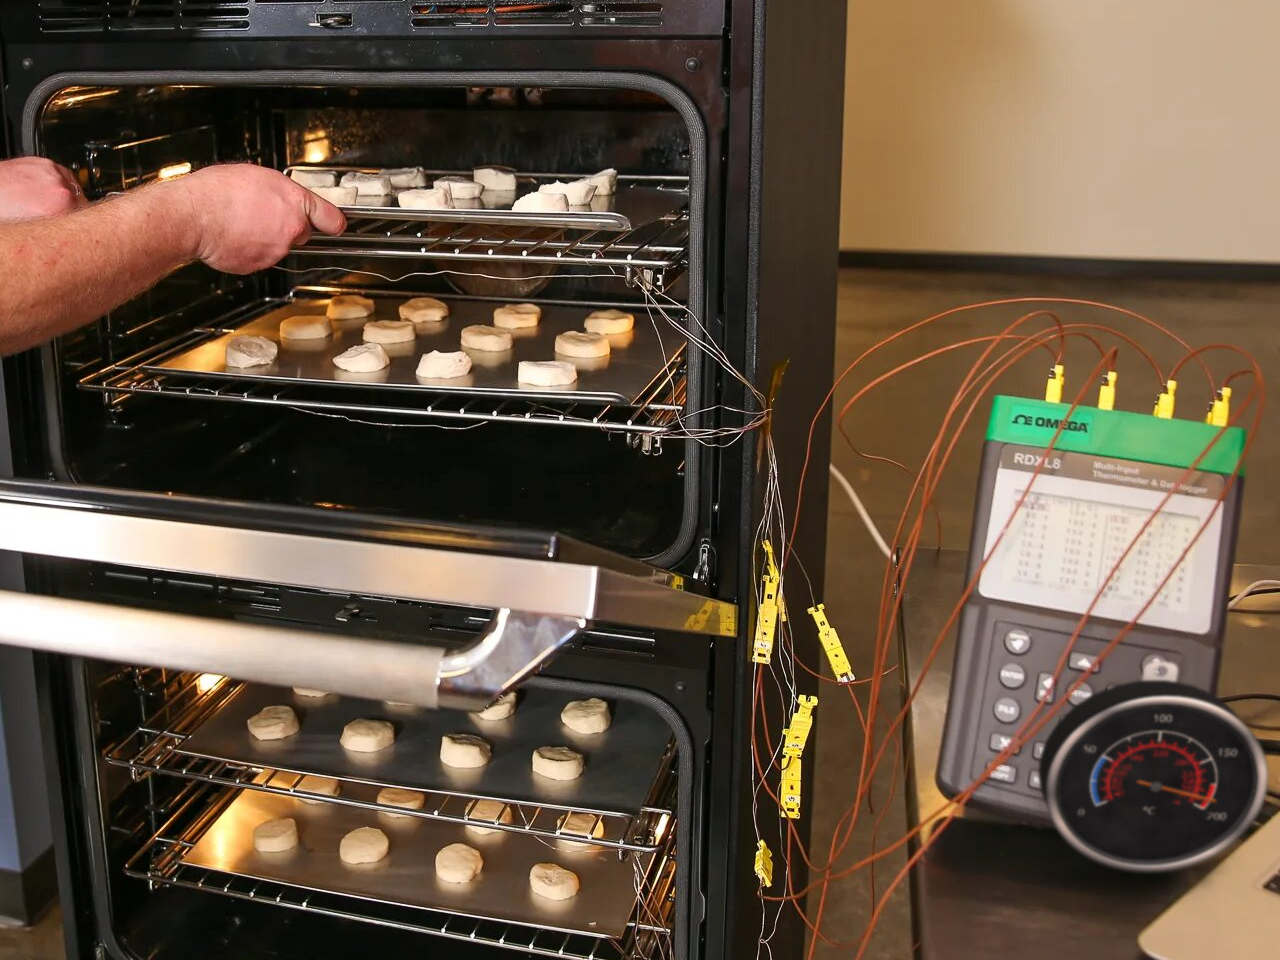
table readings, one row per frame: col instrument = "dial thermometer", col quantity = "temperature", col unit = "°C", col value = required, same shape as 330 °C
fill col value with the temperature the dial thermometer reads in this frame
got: 187.5 °C
